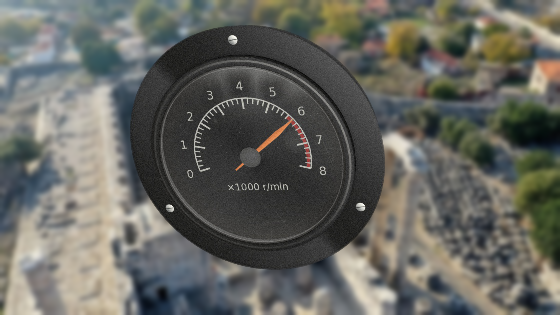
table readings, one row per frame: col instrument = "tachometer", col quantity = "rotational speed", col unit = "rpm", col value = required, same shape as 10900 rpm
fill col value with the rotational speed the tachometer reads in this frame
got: 6000 rpm
